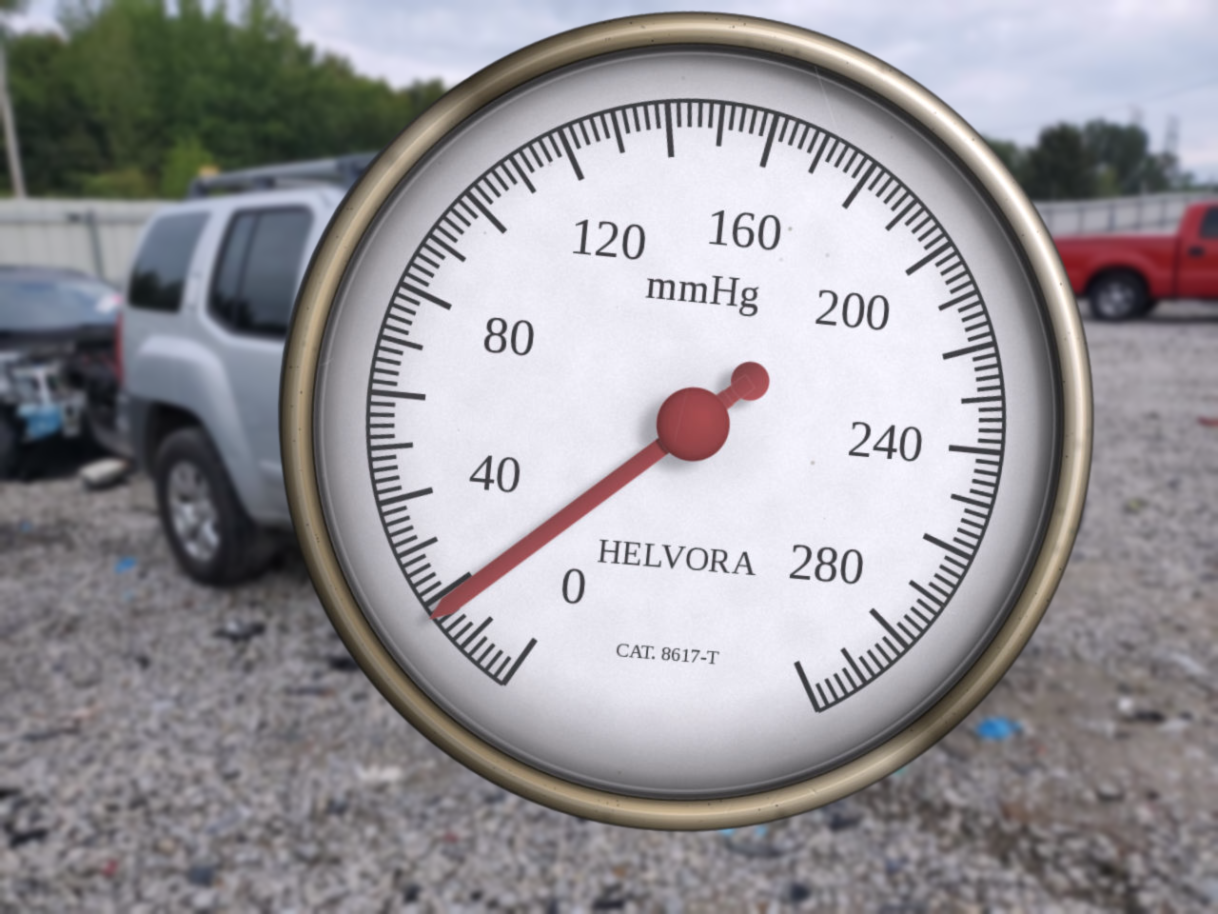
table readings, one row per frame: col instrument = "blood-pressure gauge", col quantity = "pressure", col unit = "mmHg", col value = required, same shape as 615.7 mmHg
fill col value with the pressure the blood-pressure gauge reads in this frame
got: 18 mmHg
